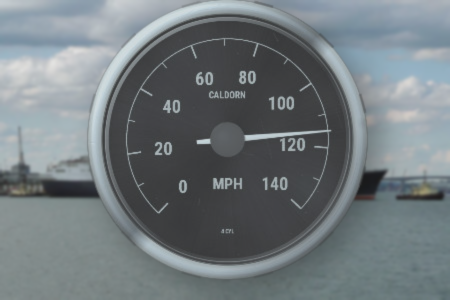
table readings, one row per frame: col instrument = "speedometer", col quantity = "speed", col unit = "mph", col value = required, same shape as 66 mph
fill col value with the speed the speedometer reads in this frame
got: 115 mph
